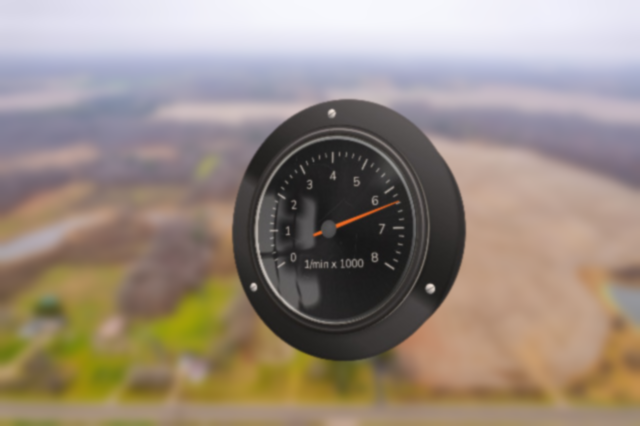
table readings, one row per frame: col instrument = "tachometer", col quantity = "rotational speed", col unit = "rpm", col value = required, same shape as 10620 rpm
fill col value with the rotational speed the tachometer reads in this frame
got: 6400 rpm
